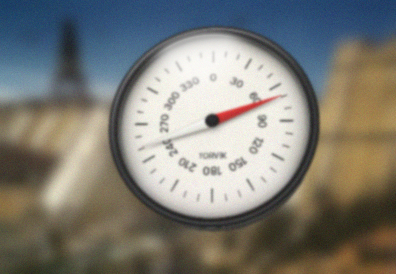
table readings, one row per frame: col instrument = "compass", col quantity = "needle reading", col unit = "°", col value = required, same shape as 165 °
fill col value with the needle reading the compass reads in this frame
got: 70 °
